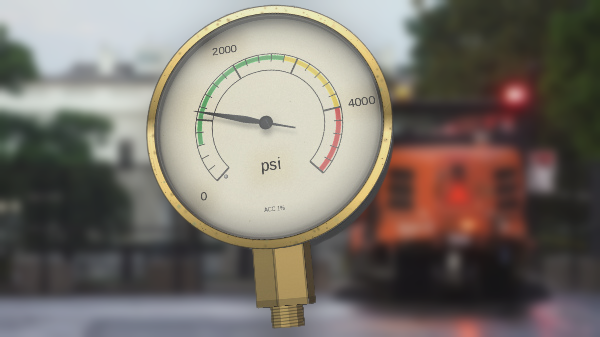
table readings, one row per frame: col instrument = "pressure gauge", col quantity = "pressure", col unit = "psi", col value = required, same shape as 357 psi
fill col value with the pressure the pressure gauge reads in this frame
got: 1100 psi
